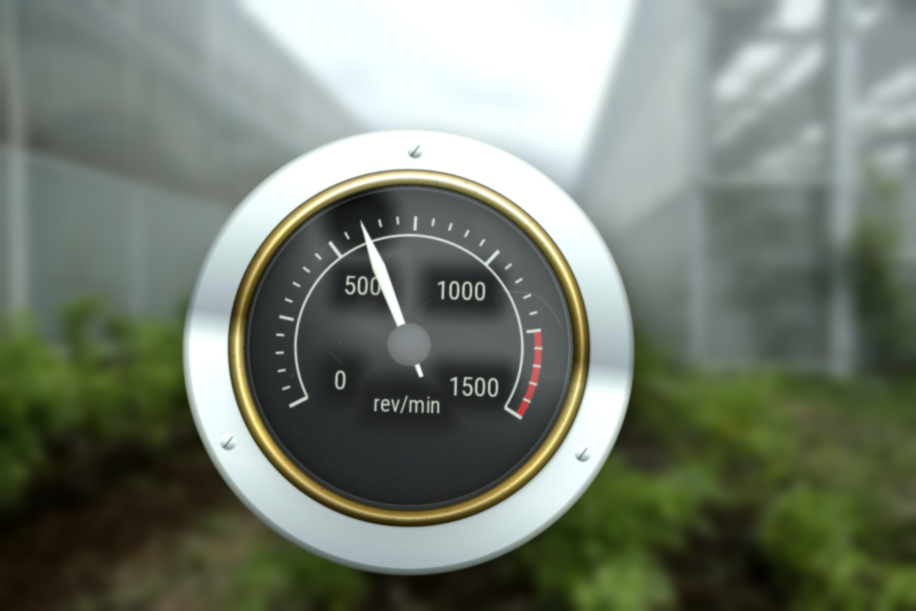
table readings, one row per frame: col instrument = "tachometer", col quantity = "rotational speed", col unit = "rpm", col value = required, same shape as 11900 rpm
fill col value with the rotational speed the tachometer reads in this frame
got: 600 rpm
